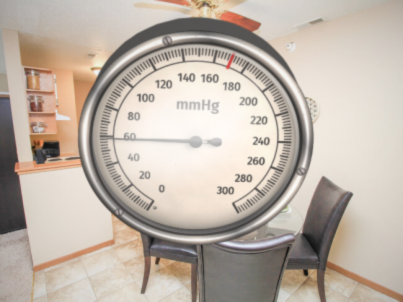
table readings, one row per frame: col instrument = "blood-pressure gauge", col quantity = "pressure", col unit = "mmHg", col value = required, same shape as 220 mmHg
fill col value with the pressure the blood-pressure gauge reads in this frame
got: 60 mmHg
